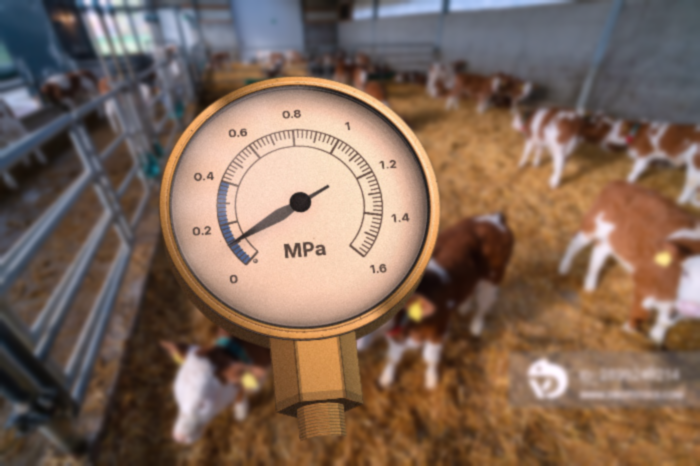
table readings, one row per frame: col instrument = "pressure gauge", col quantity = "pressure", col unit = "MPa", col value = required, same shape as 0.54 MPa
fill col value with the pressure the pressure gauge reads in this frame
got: 0.1 MPa
